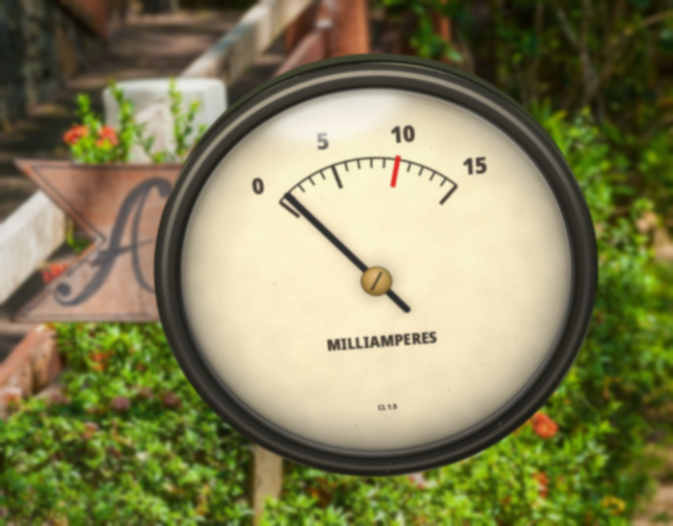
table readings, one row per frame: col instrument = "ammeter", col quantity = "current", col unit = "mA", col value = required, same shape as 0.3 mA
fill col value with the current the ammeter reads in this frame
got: 1 mA
